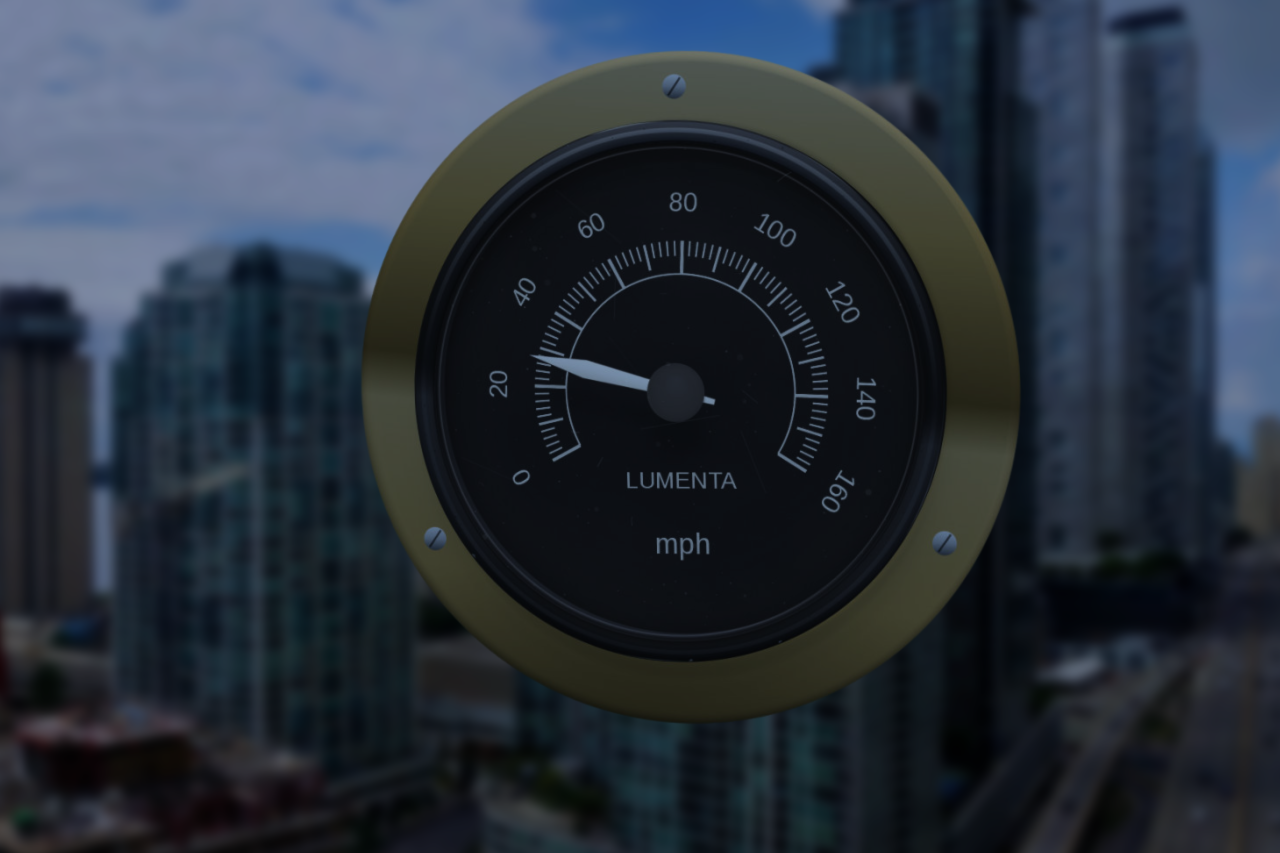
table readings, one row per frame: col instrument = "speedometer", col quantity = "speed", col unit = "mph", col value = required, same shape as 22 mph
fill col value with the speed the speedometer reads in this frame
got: 28 mph
